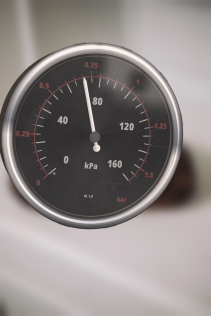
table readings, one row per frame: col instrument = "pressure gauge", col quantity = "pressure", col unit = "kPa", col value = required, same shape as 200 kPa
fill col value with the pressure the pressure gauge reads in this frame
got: 70 kPa
